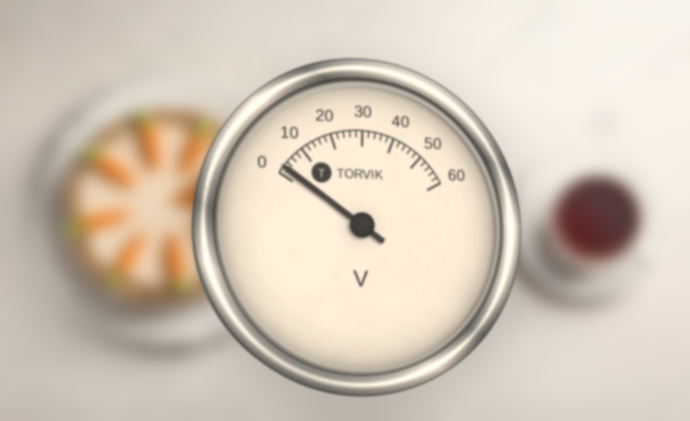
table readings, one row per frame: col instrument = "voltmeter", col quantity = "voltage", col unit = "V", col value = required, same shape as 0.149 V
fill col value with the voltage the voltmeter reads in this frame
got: 2 V
